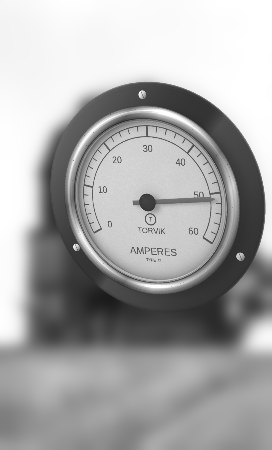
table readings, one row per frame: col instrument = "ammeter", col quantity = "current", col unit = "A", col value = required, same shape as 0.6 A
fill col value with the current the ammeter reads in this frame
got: 51 A
